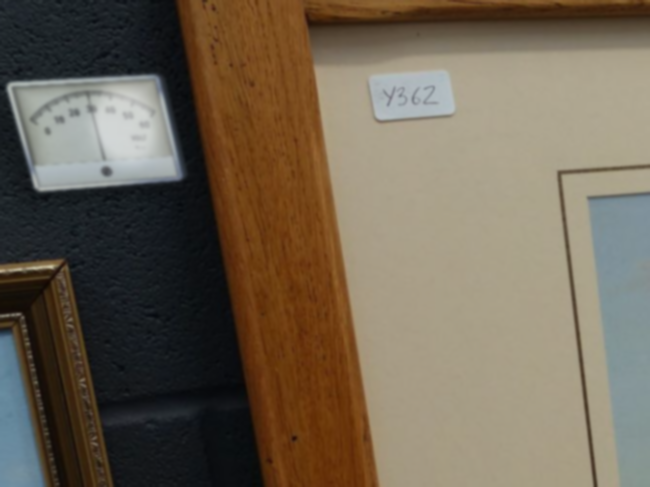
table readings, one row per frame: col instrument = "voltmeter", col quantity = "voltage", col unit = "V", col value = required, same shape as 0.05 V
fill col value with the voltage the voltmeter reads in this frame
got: 30 V
